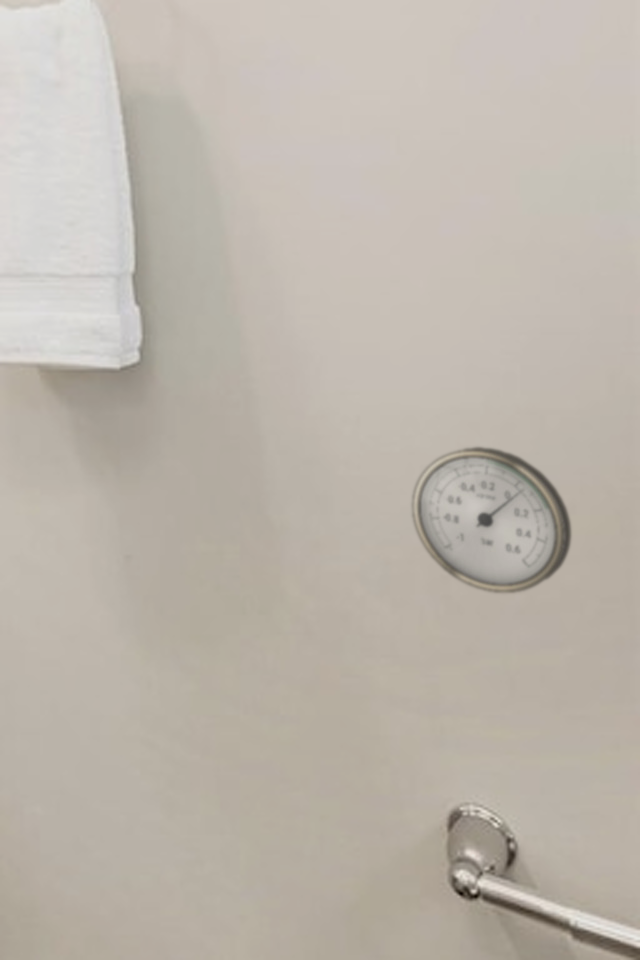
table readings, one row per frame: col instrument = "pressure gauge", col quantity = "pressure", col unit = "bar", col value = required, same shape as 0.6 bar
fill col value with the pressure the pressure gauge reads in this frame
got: 0.05 bar
